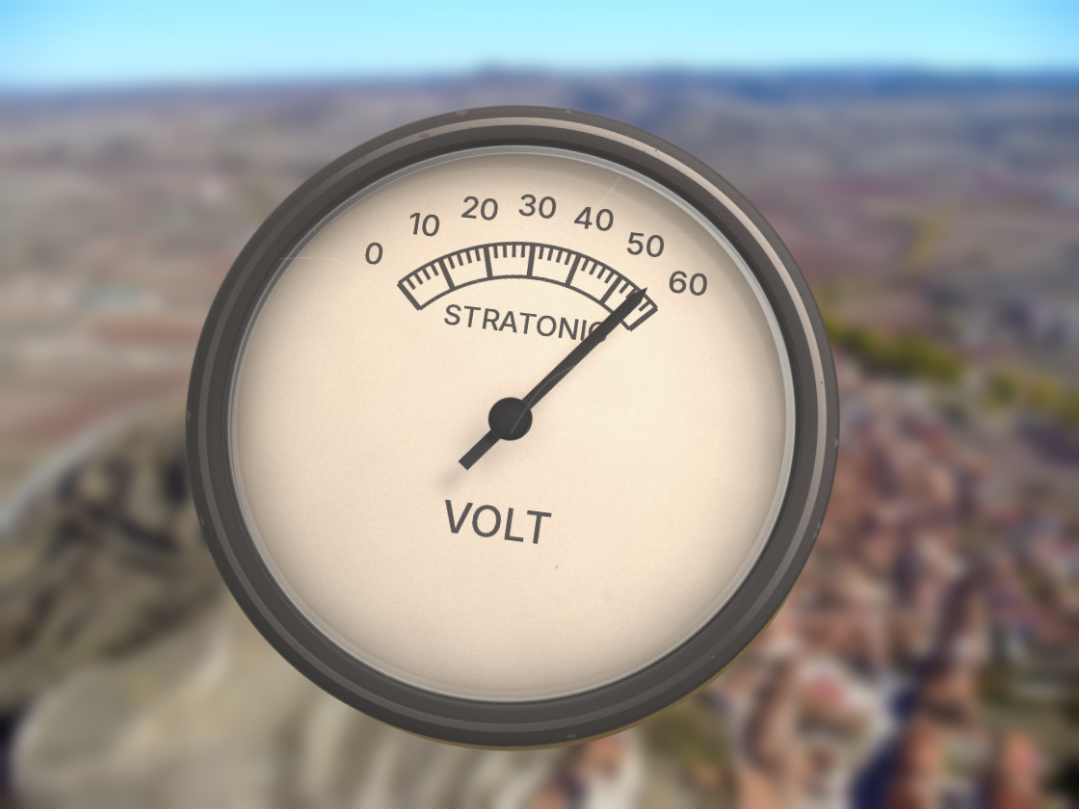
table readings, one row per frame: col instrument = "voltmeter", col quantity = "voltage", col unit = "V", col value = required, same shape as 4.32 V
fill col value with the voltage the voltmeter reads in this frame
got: 56 V
